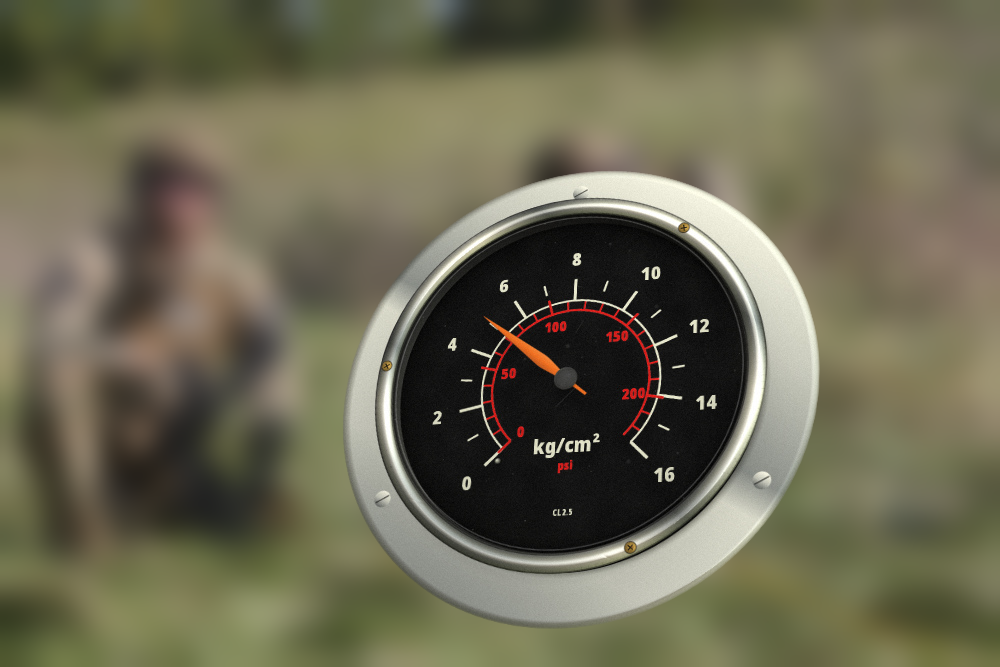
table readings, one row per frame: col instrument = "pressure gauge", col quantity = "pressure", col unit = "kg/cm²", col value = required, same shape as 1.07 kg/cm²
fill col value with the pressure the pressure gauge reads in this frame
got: 5 kg/cm²
